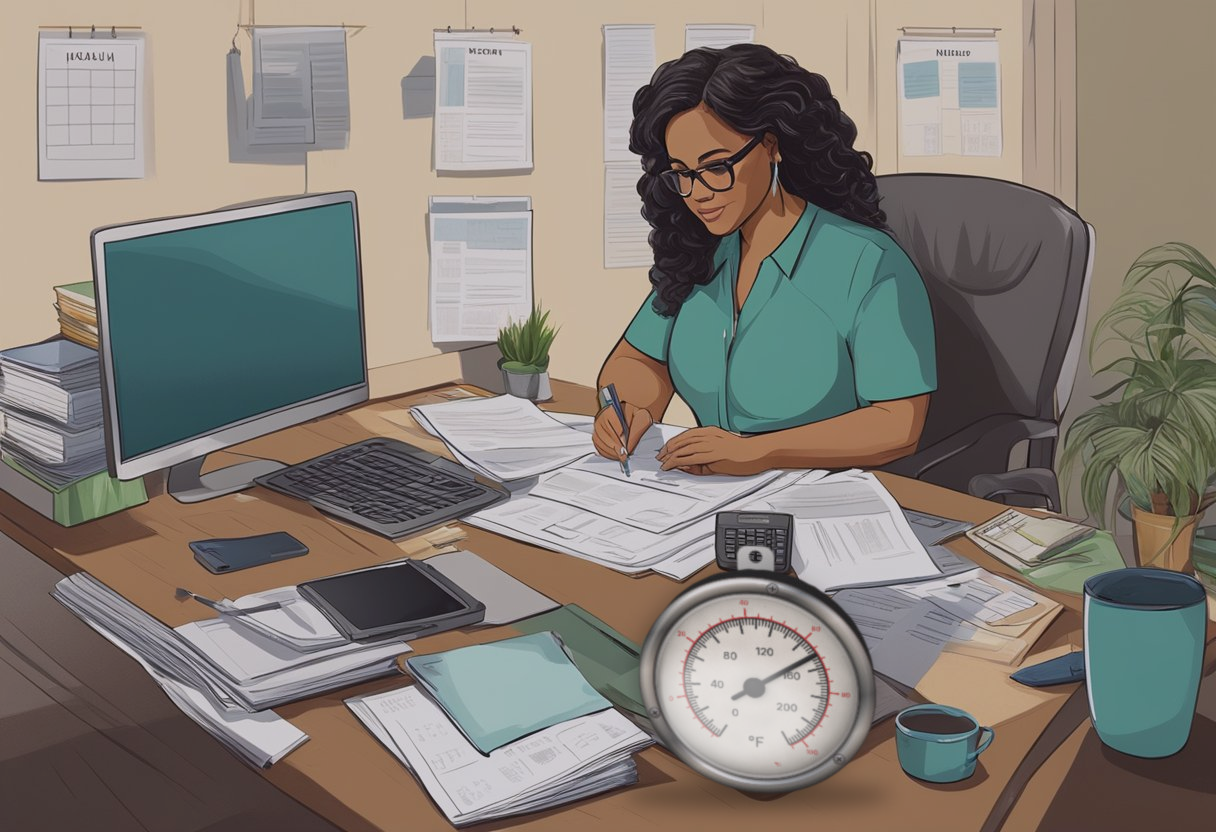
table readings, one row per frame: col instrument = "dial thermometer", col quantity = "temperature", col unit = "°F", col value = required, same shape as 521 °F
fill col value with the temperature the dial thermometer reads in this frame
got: 150 °F
